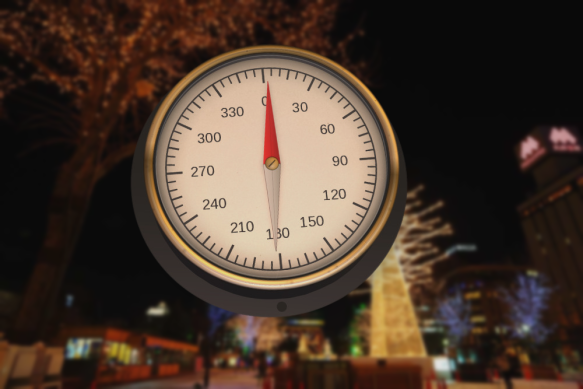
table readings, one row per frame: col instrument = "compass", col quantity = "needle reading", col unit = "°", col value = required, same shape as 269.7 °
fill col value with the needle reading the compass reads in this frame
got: 2.5 °
